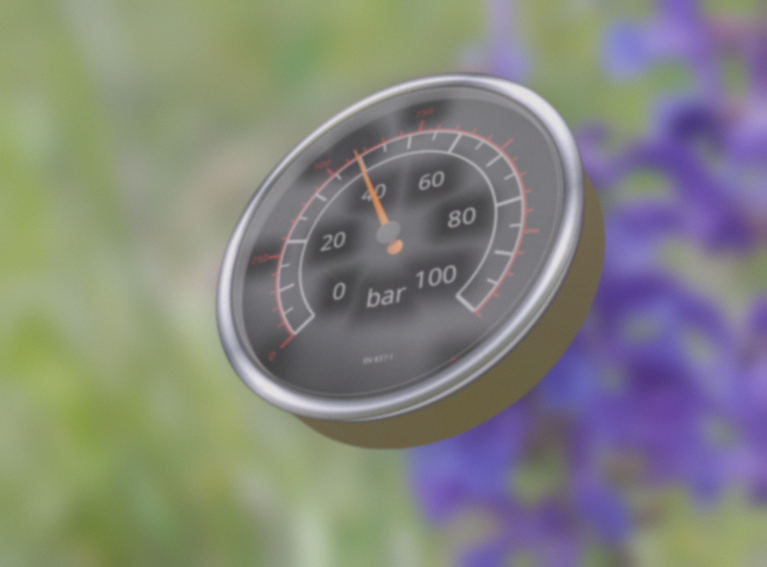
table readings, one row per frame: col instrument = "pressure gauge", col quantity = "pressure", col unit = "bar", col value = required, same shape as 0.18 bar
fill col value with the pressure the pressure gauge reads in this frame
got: 40 bar
